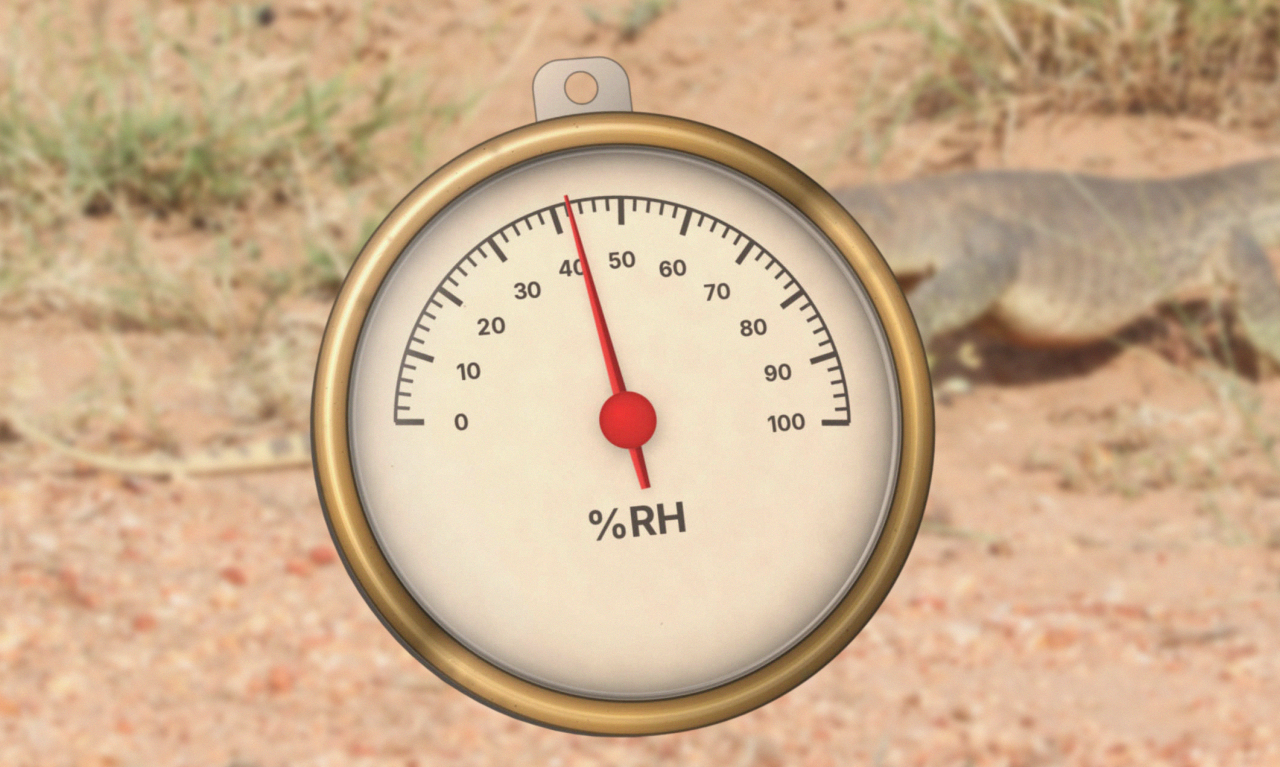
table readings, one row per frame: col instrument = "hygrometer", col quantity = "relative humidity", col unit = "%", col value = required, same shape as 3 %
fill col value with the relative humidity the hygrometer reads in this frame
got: 42 %
